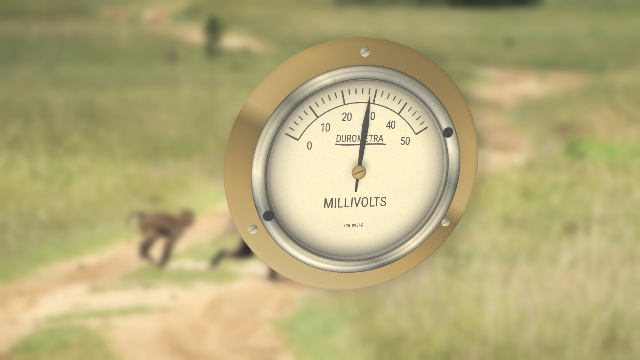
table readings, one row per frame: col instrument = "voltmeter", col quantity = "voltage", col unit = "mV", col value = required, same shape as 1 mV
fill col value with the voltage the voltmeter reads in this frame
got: 28 mV
